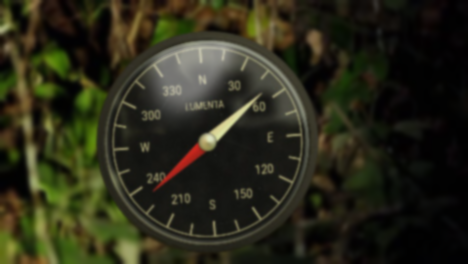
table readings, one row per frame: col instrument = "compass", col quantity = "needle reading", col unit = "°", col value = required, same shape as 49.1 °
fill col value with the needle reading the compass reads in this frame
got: 232.5 °
